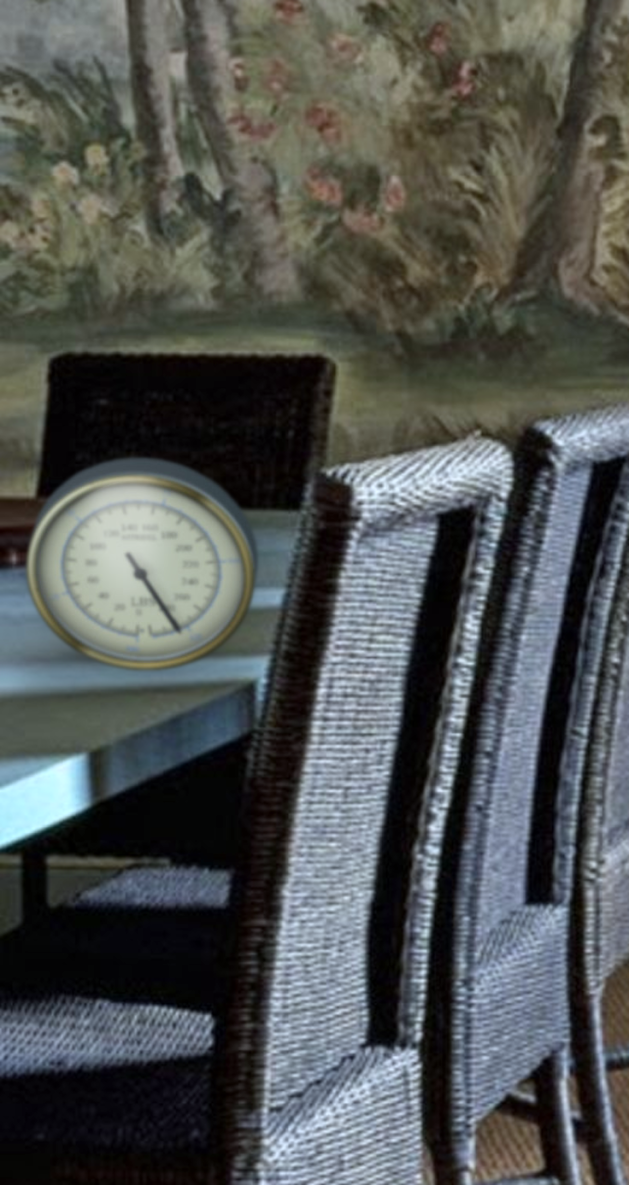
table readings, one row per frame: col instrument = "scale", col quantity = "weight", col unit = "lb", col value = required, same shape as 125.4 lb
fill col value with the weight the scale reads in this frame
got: 280 lb
